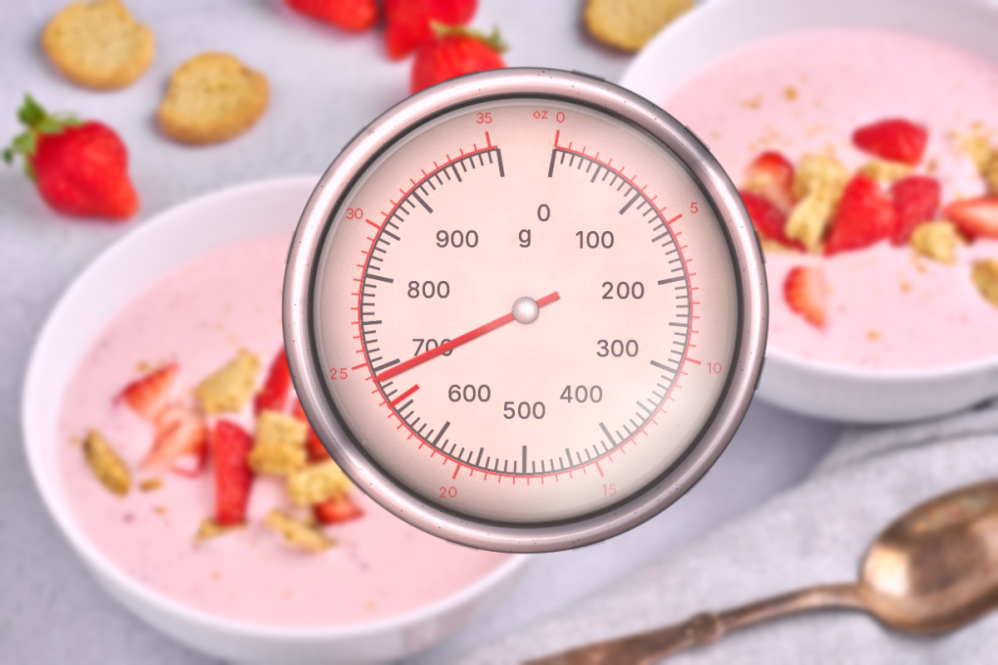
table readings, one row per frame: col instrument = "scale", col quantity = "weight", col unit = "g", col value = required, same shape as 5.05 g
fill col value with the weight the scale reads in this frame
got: 690 g
